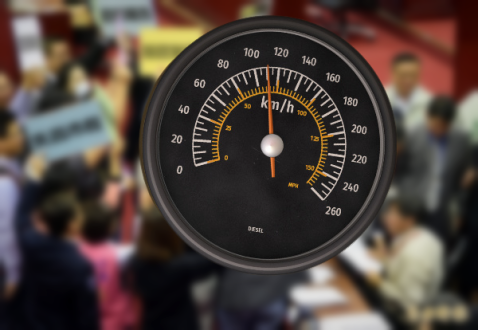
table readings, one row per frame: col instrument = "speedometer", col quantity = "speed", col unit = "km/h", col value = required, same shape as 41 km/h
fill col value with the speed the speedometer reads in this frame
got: 110 km/h
